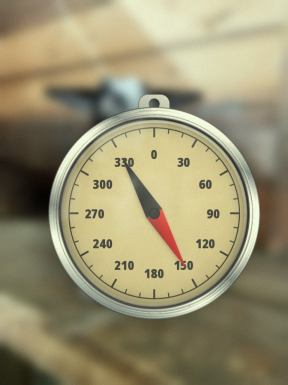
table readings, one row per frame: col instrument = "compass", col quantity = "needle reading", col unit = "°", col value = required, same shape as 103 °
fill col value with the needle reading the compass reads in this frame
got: 150 °
